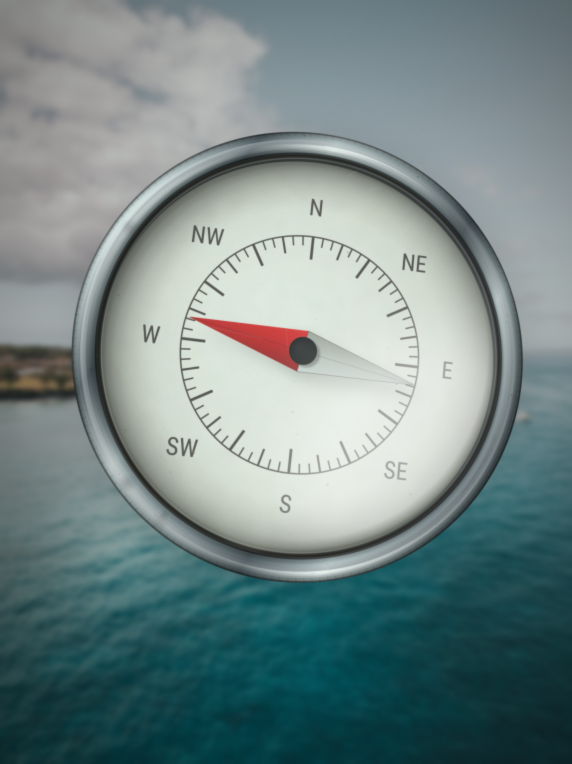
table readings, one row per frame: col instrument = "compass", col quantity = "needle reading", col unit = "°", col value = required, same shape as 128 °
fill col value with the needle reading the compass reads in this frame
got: 280 °
